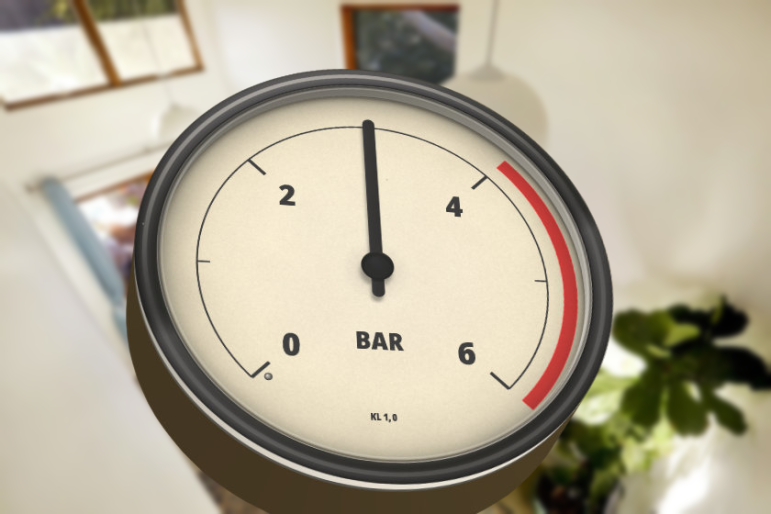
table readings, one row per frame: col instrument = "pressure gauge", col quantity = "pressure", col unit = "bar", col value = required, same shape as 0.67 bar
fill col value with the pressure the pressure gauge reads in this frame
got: 3 bar
